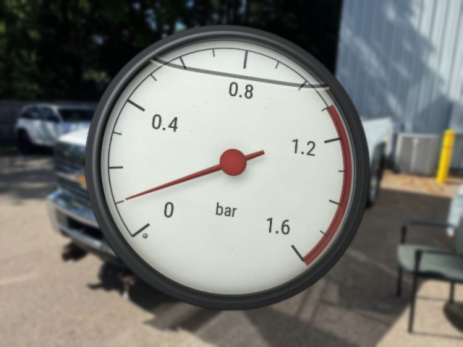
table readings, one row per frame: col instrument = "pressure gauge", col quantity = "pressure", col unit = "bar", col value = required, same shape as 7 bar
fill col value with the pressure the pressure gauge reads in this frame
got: 0.1 bar
